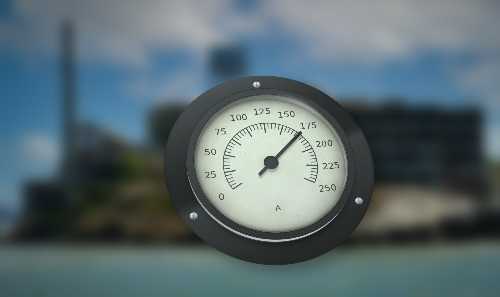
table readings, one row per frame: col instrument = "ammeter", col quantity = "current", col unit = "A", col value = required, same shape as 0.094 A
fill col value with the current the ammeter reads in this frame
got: 175 A
